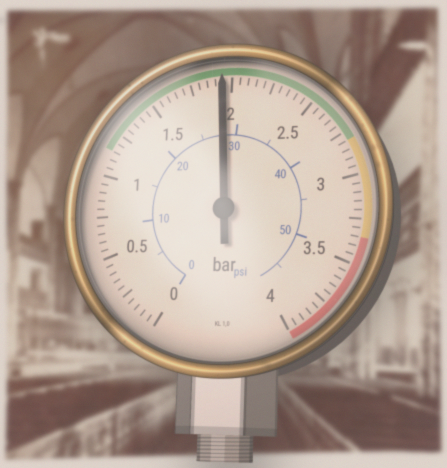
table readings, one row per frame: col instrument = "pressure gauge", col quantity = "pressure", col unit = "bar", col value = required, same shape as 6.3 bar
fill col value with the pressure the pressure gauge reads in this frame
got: 1.95 bar
